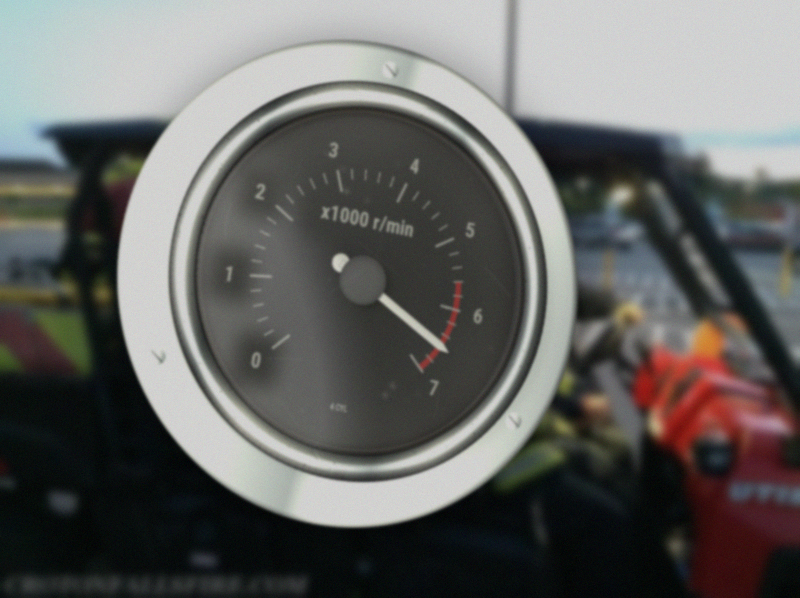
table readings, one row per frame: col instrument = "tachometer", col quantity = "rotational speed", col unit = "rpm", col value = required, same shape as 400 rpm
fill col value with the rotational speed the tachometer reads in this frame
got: 6600 rpm
